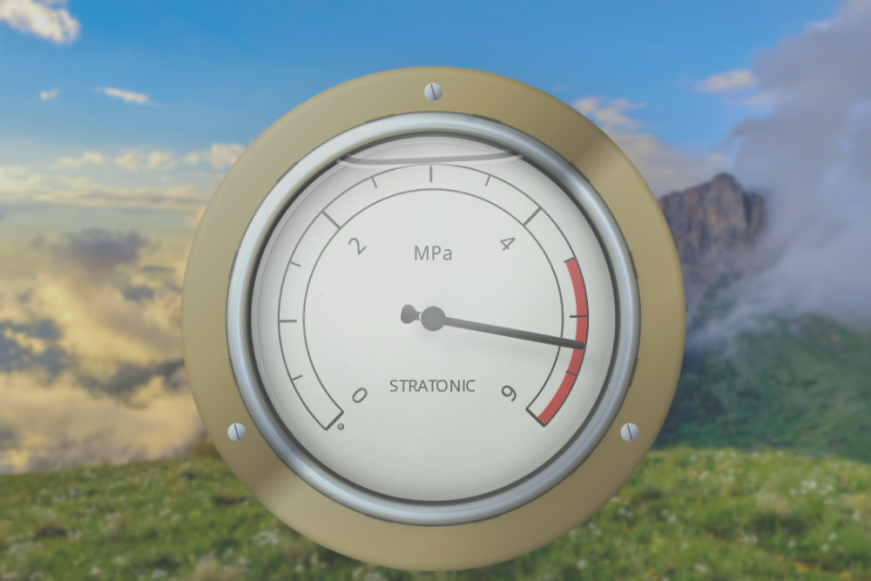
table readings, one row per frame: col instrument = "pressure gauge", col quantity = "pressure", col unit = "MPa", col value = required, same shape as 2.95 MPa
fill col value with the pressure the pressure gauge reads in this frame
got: 5.25 MPa
